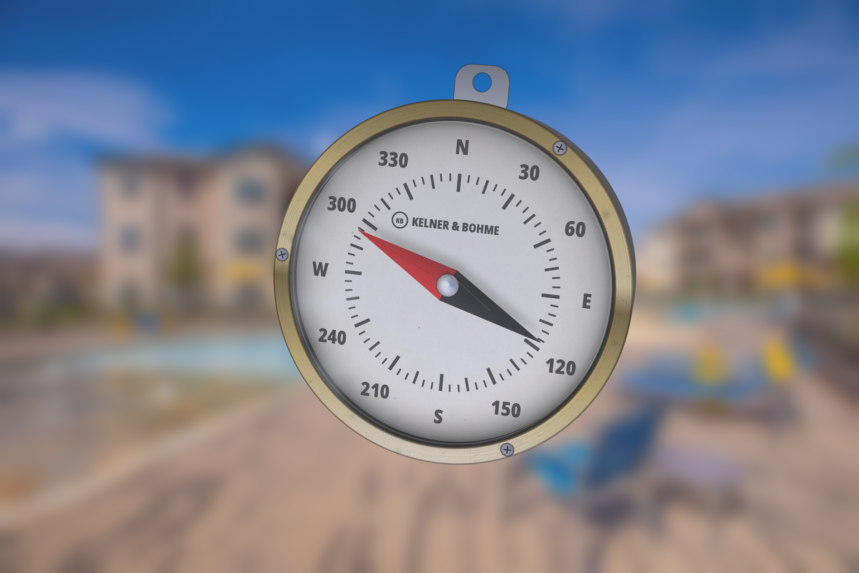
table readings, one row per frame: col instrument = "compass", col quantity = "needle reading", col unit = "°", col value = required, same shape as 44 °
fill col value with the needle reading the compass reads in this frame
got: 295 °
